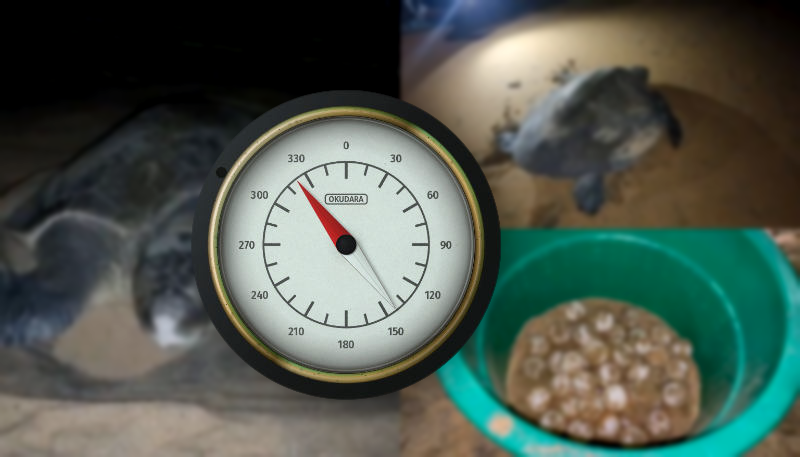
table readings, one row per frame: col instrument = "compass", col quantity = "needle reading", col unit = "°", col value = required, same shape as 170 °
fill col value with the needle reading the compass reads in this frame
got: 322.5 °
